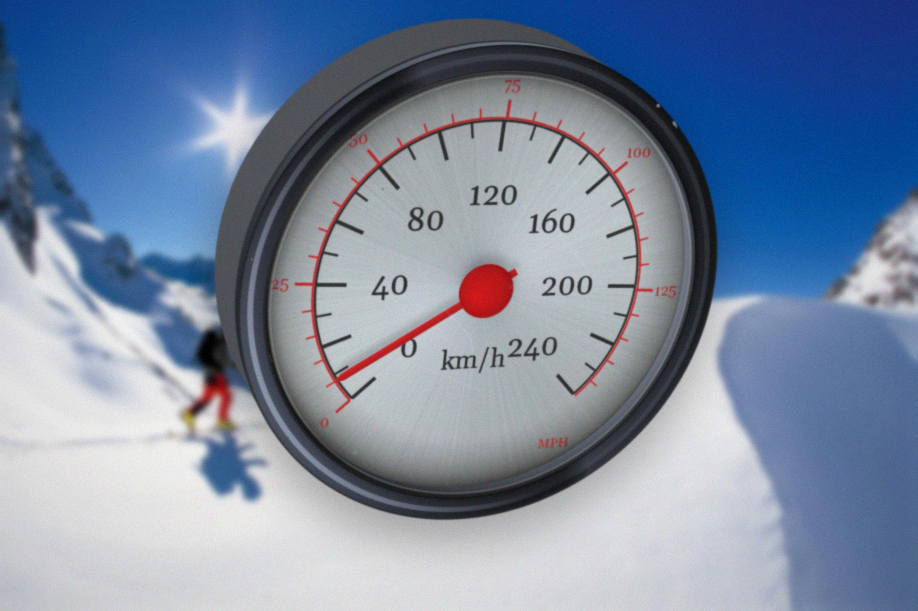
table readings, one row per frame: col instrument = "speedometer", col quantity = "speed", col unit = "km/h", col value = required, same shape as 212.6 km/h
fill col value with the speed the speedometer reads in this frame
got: 10 km/h
